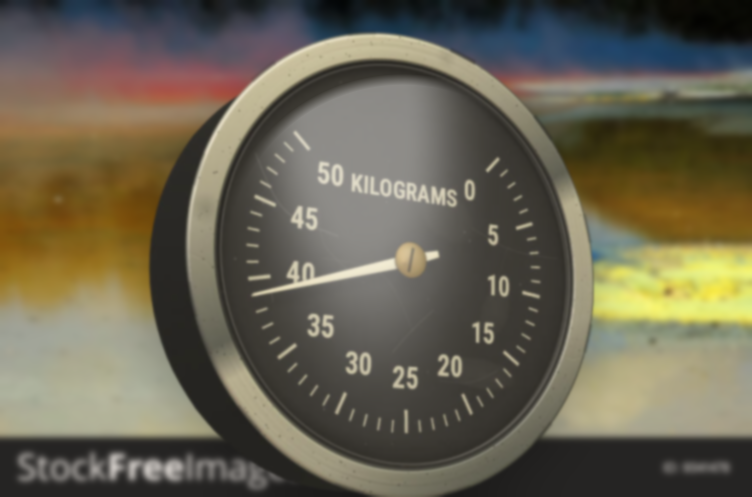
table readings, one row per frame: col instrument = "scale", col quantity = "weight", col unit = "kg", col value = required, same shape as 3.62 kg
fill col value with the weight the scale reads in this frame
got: 39 kg
